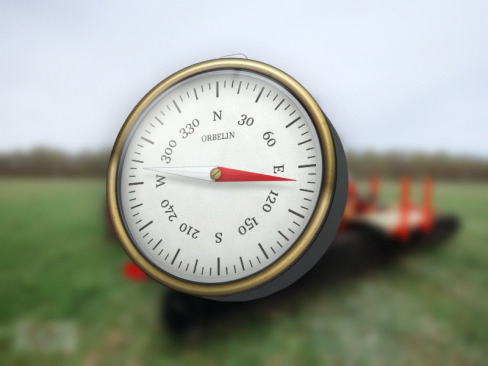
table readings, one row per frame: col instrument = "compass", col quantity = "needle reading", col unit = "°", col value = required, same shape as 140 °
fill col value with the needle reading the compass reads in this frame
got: 100 °
